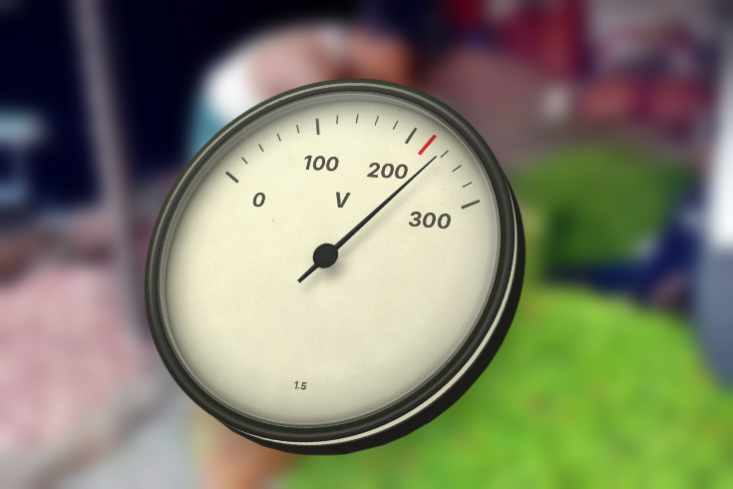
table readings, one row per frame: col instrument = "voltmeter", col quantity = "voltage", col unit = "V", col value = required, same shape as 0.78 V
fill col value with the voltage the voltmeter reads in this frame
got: 240 V
